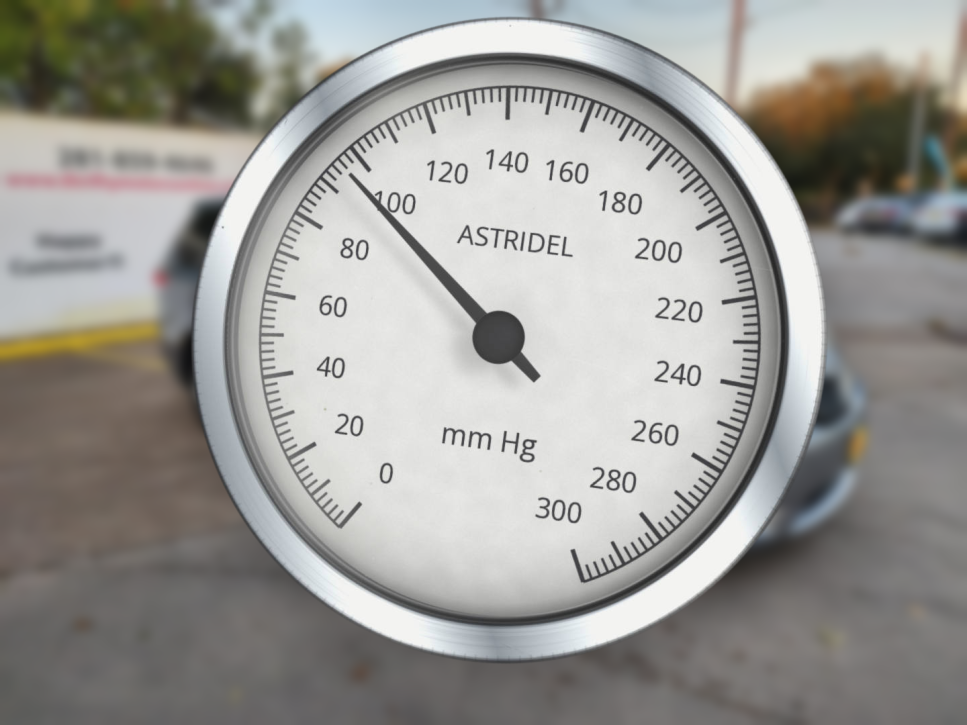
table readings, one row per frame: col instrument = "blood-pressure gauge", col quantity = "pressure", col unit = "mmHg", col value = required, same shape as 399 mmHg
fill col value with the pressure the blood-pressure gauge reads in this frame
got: 96 mmHg
